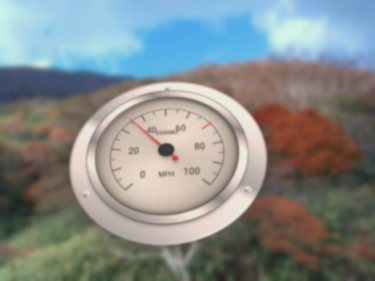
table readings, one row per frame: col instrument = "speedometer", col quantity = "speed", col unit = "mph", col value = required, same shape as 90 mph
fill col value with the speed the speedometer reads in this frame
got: 35 mph
